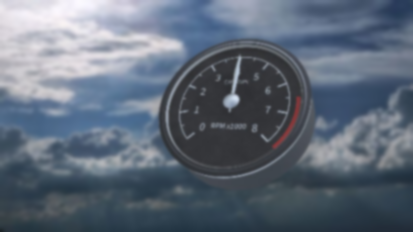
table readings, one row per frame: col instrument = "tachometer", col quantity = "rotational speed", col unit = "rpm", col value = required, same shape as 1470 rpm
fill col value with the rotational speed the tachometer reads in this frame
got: 4000 rpm
